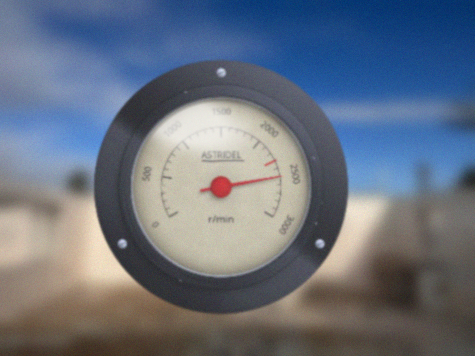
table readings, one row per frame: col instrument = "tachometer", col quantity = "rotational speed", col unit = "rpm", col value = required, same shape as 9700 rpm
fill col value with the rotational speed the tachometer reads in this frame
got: 2500 rpm
